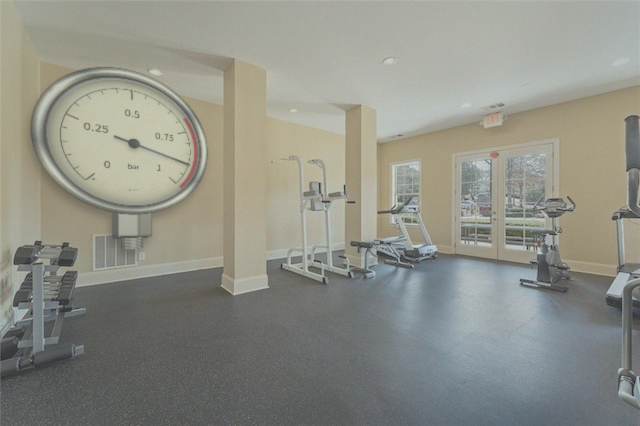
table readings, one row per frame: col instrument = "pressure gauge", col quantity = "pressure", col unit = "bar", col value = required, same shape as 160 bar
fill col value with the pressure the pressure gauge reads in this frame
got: 0.9 bar
